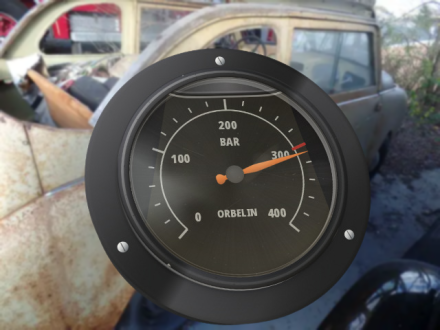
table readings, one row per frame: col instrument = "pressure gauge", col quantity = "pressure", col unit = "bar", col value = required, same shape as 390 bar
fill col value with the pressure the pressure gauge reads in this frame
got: 310 bar
